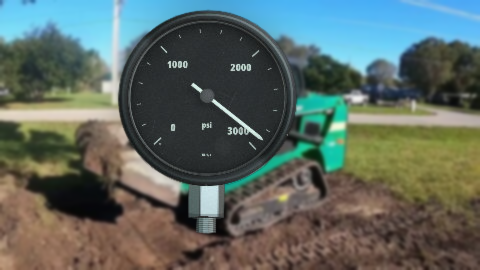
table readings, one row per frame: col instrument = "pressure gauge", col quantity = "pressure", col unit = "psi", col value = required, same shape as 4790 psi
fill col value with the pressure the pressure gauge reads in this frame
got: 2900 psi
